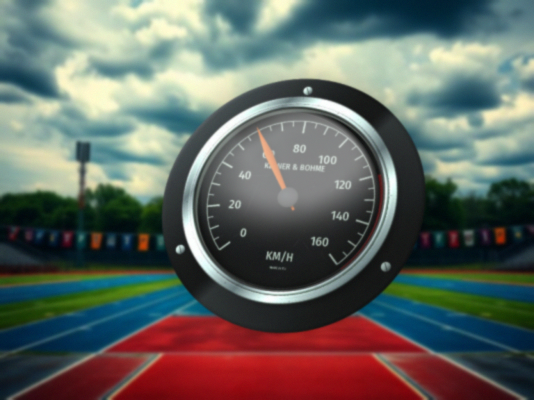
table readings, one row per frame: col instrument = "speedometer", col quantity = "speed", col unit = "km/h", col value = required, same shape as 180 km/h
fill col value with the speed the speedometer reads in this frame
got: 60 km/h
